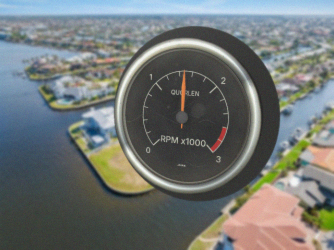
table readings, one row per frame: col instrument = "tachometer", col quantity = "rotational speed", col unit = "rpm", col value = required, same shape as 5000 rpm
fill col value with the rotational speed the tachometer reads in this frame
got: 1500 rpm
